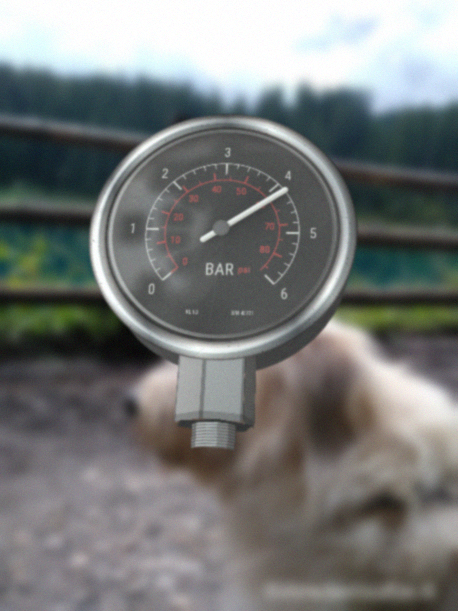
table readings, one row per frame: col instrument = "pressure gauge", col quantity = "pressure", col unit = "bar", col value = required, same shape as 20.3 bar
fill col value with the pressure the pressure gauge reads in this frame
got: 4.2 bar
